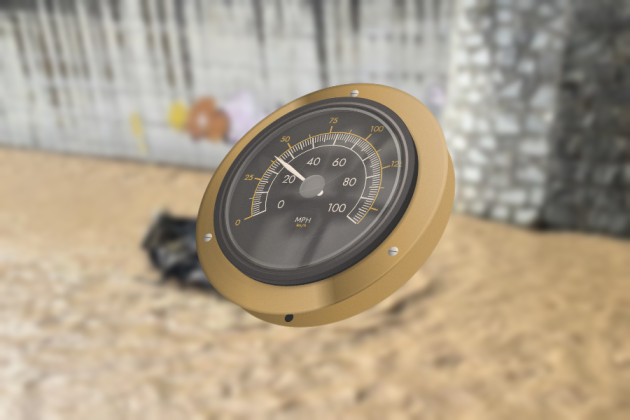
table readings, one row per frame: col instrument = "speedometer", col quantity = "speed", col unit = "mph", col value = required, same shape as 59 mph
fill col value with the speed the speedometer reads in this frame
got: 25 mph
